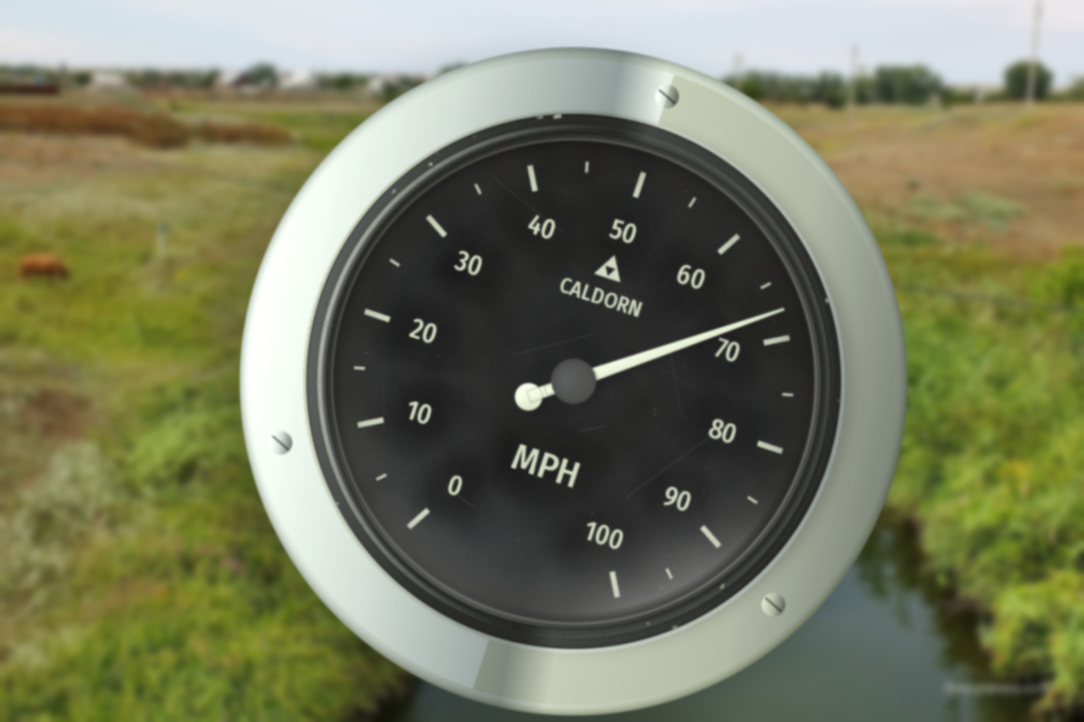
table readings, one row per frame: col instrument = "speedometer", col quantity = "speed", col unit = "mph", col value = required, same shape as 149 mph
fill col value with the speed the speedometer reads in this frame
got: 67.5 mph
